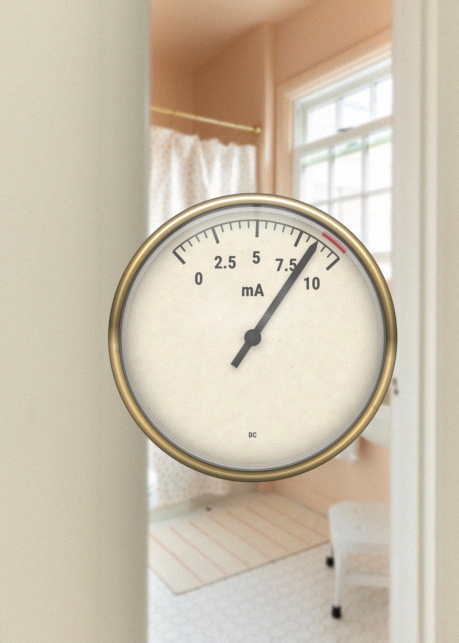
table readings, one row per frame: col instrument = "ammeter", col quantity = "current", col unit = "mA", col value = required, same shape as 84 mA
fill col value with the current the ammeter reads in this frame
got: 8.5 mA
